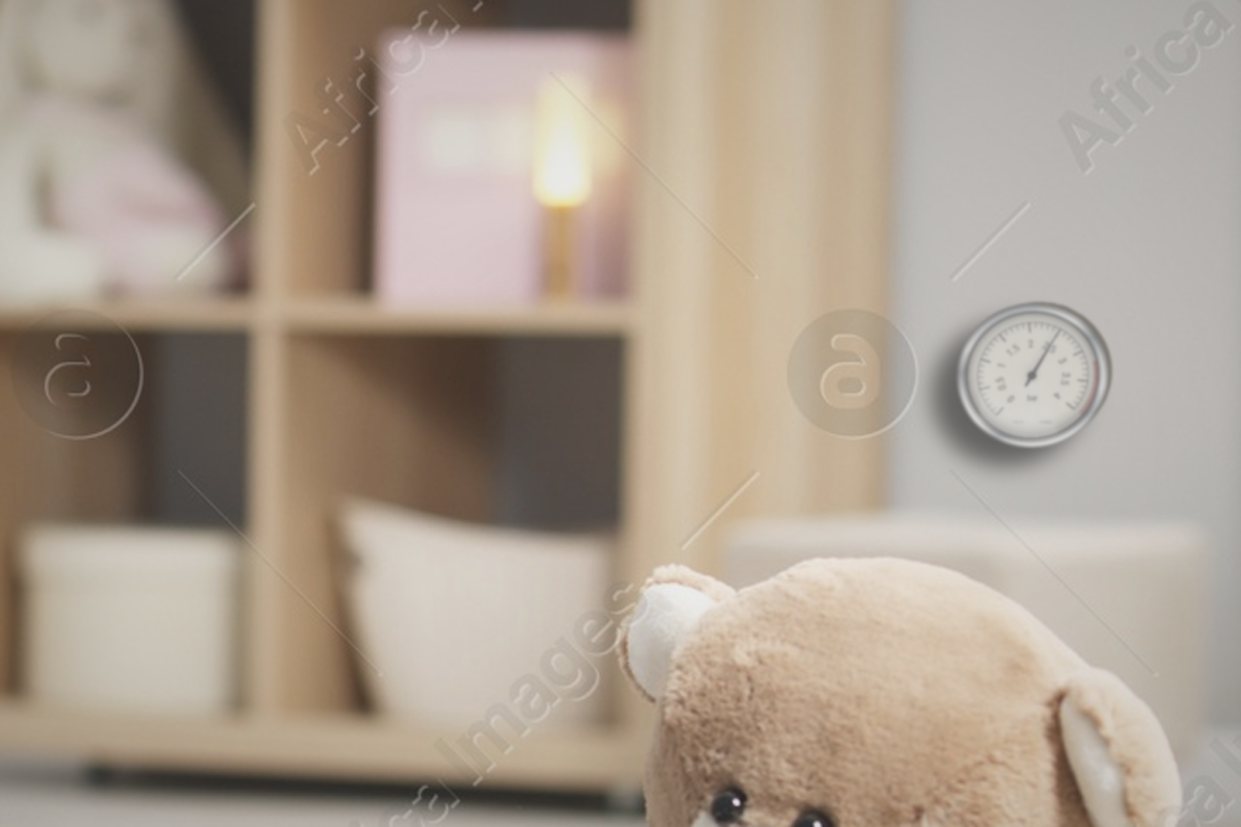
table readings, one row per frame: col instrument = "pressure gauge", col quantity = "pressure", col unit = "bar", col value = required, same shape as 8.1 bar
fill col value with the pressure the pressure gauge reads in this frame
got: 2.5 bar
